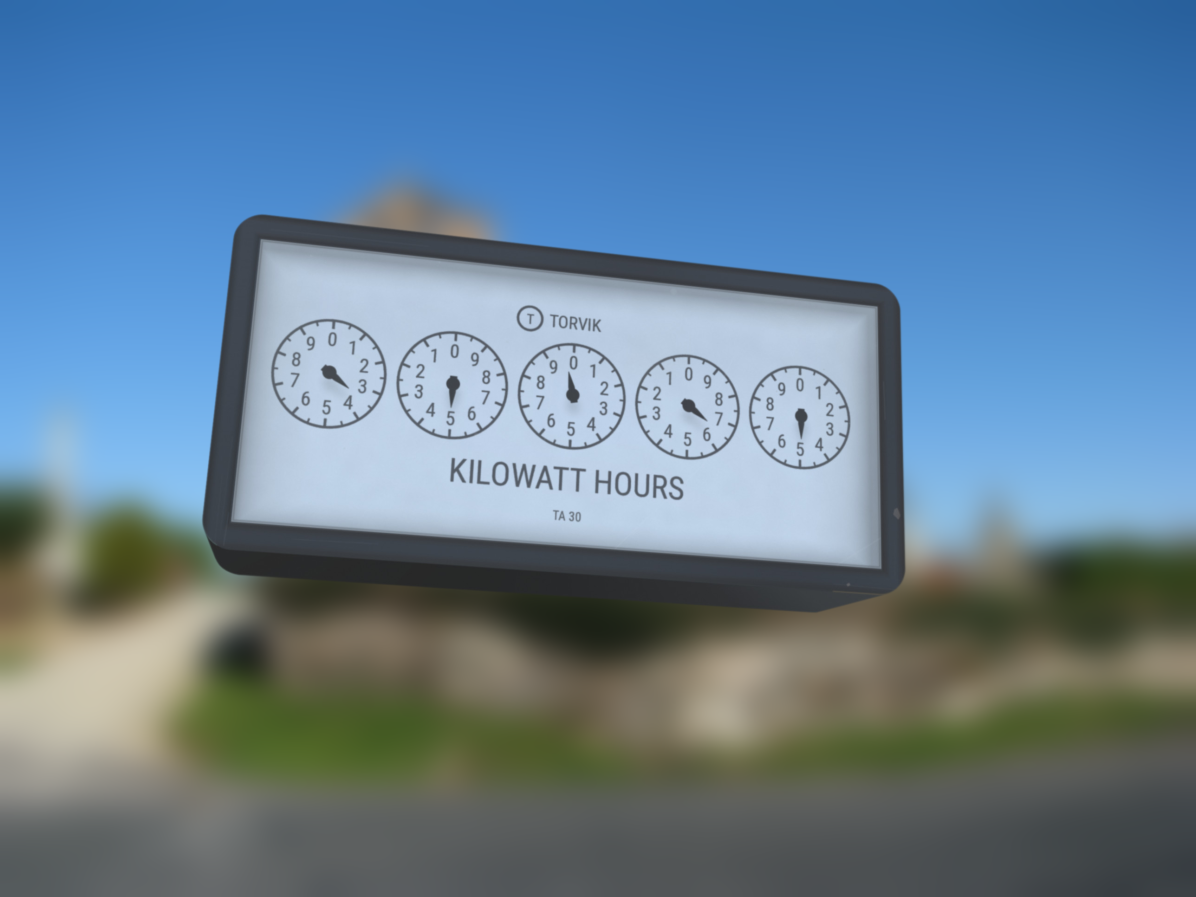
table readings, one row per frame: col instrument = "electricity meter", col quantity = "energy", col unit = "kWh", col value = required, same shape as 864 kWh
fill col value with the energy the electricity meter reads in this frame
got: 34965 kWh
